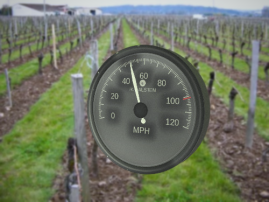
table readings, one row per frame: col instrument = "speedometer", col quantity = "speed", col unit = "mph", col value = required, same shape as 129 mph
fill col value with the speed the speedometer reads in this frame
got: 50 mph
